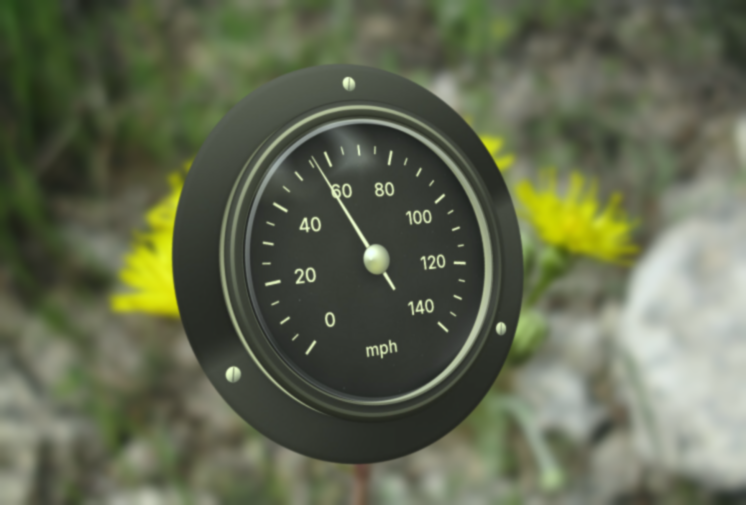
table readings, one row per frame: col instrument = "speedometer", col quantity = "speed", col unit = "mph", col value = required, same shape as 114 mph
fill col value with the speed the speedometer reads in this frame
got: 55 mph
